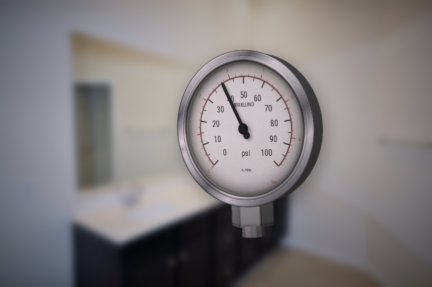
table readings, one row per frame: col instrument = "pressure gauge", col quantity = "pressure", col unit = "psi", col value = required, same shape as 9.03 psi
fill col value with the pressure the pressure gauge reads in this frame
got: 40 psi
